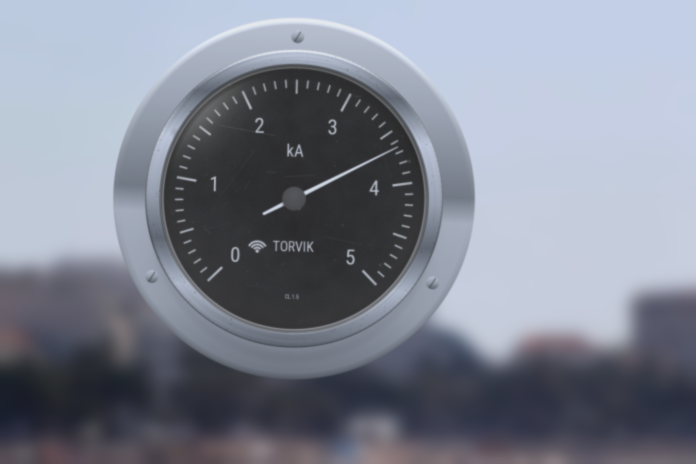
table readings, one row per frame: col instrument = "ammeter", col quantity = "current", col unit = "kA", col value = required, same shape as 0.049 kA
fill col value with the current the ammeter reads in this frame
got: 3.65 kA
